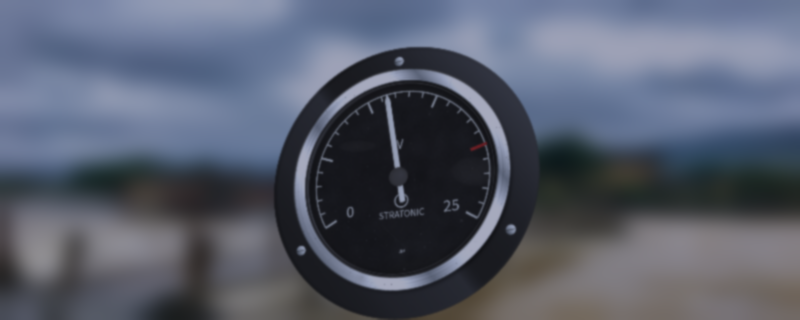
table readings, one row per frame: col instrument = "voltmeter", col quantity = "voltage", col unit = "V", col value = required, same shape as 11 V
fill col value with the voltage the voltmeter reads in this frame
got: 11.5 V
